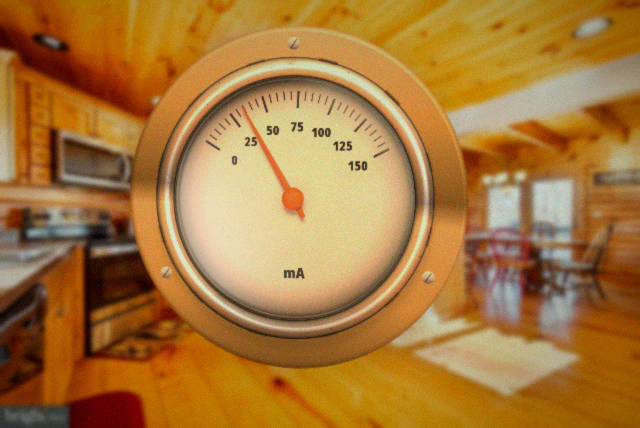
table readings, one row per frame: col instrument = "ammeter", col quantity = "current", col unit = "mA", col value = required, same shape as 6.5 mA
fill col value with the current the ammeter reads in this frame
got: 35 mA
